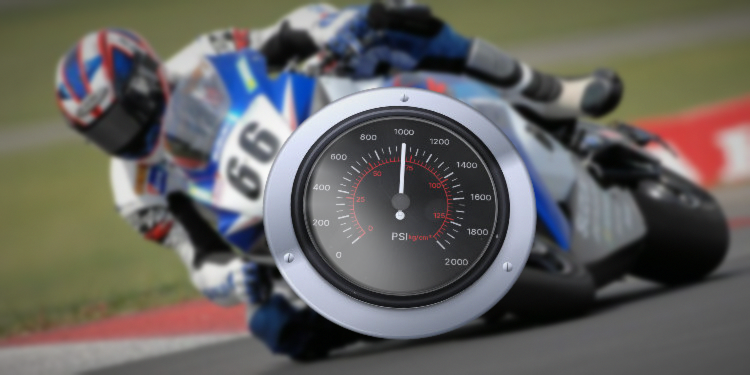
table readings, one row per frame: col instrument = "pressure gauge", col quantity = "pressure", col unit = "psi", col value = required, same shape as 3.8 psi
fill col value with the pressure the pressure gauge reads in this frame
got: 1000 psi
